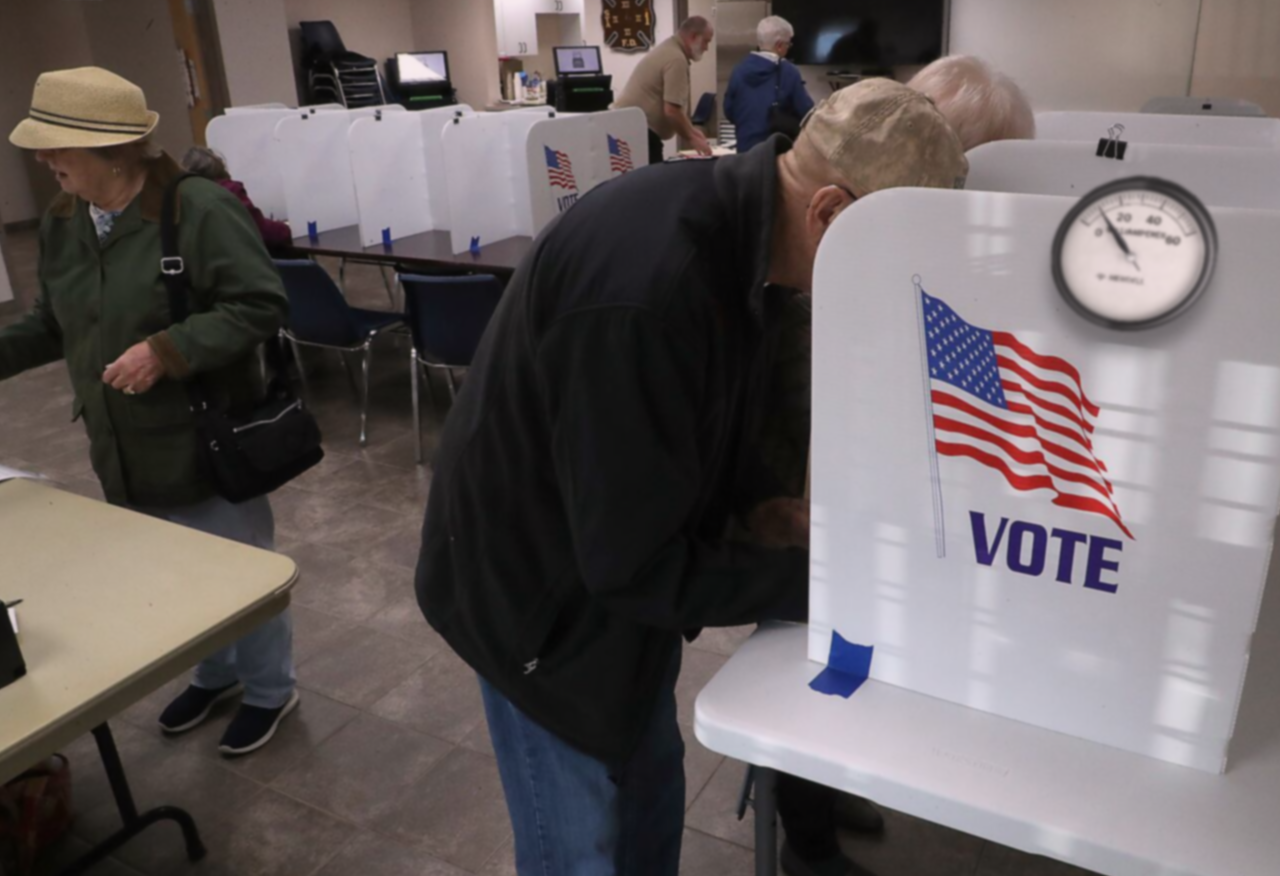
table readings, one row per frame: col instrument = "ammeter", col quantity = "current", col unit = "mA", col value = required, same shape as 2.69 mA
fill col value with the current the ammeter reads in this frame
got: 10 mA
